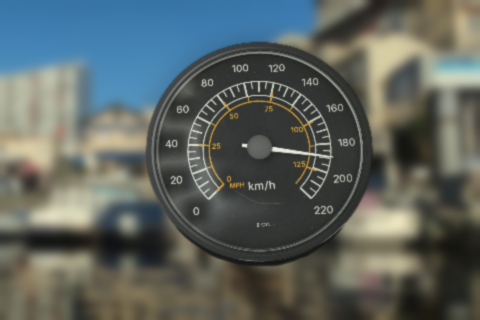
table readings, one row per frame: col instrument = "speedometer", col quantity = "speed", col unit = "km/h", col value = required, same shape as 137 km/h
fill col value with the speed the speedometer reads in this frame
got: 190 km/h
